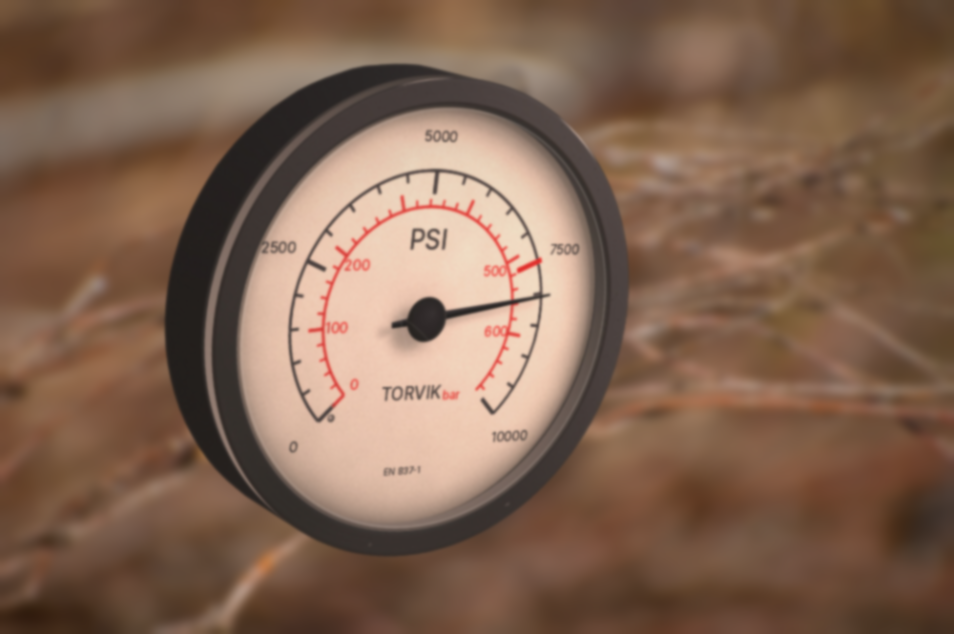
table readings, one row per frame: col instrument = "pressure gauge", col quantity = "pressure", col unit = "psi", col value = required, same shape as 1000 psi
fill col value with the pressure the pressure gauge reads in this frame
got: 8000 psi
